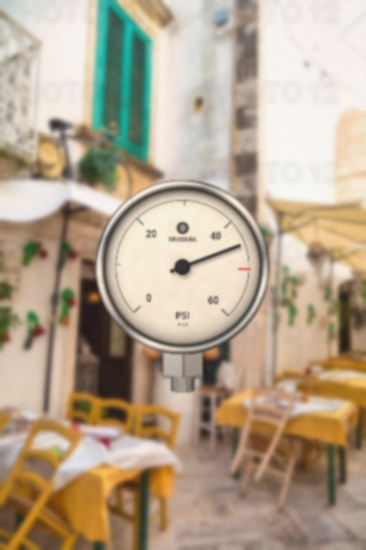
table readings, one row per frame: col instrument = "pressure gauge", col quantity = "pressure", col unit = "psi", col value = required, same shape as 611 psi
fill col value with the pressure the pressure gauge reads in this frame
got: 45 psi
